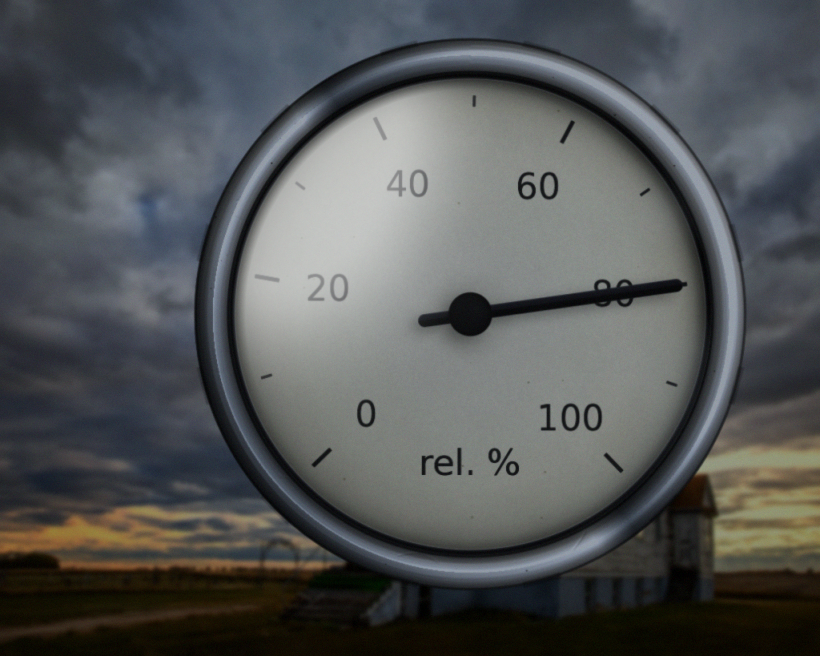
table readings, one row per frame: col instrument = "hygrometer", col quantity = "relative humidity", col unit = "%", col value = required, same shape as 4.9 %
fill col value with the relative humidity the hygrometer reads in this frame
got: 80 %
